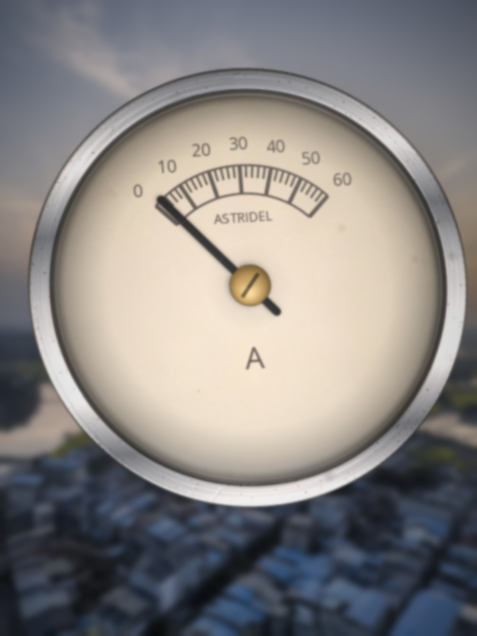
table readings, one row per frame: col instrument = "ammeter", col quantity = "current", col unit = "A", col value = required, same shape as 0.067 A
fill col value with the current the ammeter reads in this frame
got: 2 A
